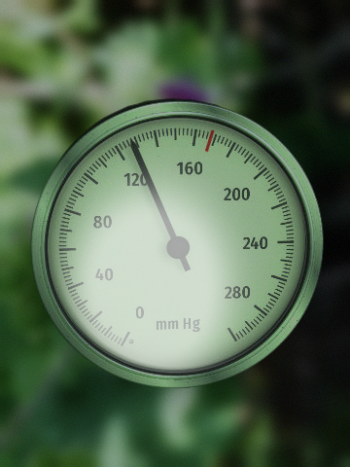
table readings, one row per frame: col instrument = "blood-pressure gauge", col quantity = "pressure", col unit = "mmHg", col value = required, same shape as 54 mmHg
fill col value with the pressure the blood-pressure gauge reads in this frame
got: 128 mmHg
